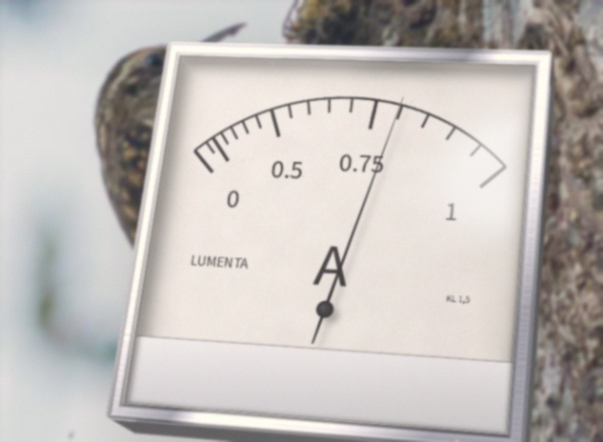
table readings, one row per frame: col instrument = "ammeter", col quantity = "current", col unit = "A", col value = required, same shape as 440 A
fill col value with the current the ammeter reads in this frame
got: 0.8 A
